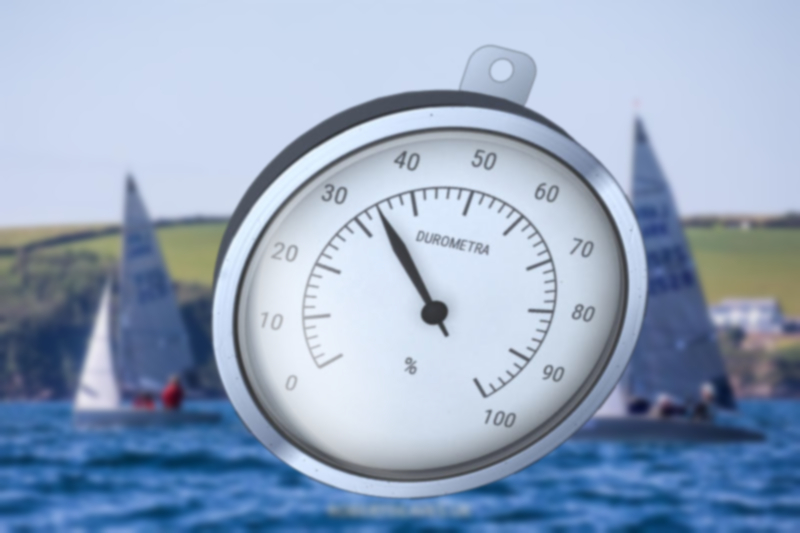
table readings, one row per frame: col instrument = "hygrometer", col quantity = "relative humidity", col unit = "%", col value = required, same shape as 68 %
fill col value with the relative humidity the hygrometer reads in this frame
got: 34 %
